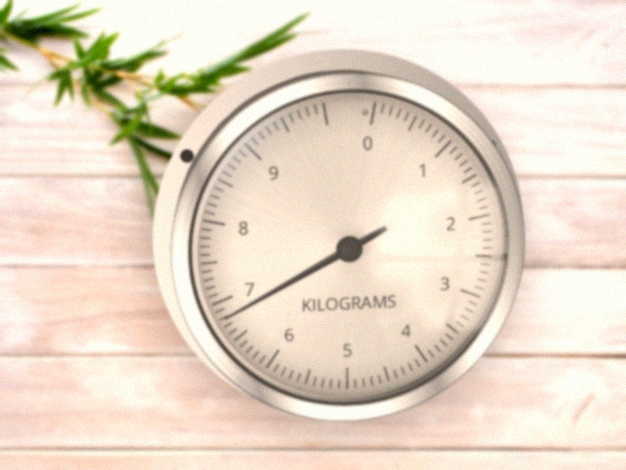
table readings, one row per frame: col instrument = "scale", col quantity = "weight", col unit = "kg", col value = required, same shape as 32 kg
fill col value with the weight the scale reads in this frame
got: 6.8 kg
